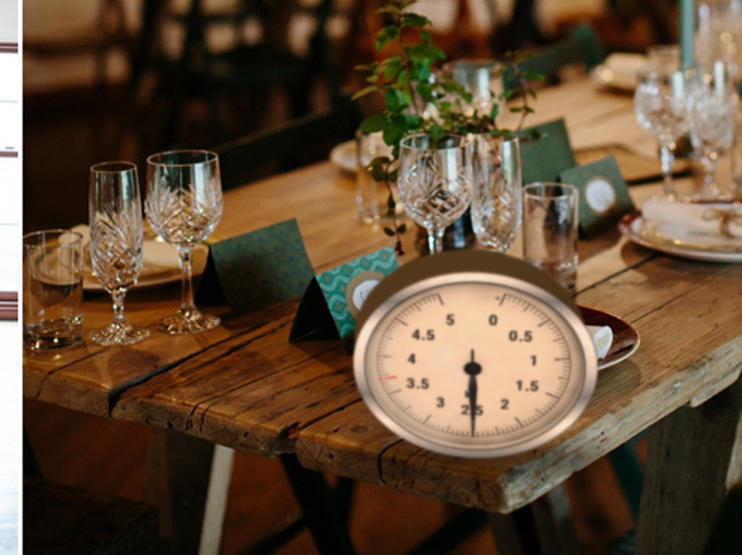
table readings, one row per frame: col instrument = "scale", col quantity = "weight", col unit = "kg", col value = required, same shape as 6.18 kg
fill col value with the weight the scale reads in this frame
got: 2.5 kg
